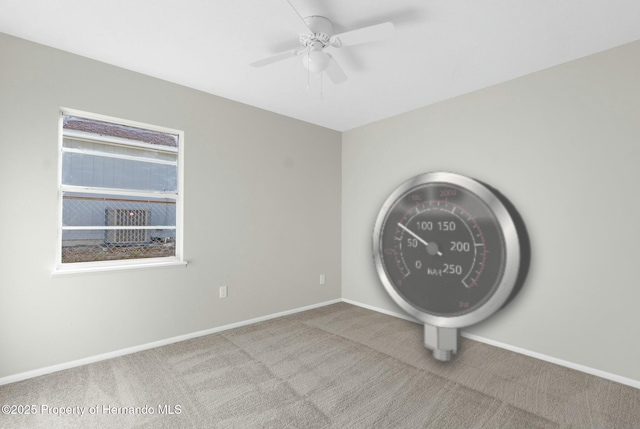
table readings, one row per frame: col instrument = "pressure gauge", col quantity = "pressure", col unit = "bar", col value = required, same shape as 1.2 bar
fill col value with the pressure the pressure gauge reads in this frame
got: 70 bar
